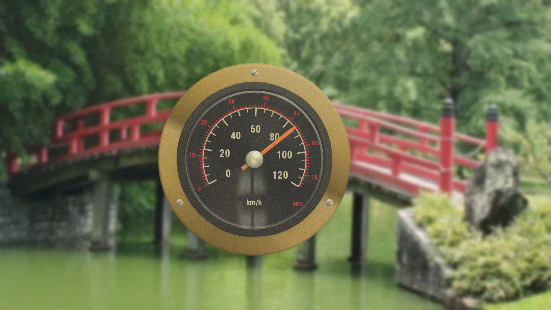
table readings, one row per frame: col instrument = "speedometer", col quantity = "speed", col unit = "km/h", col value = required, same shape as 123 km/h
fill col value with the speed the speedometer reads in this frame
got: 85 km/h
